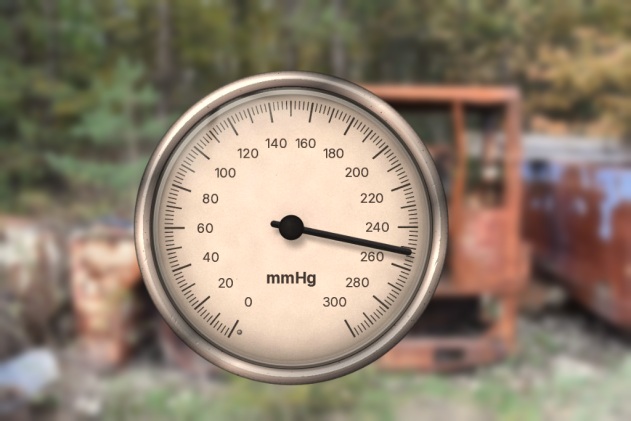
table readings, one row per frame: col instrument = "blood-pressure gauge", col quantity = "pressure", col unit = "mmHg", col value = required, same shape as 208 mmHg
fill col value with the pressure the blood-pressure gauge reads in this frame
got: 252 mmHg
